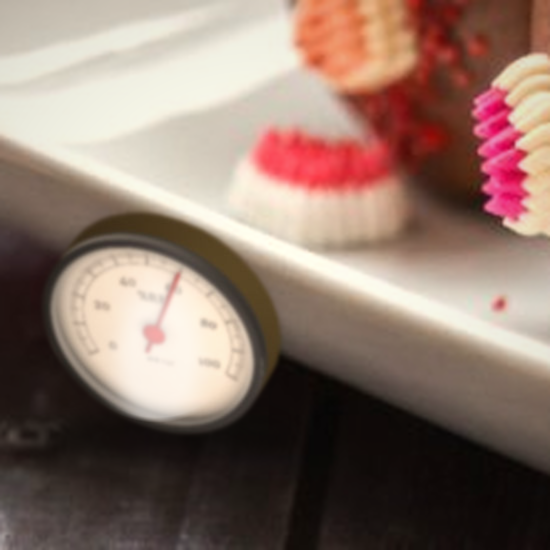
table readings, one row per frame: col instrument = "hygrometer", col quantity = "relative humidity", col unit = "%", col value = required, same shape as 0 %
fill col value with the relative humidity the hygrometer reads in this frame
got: 60 %
